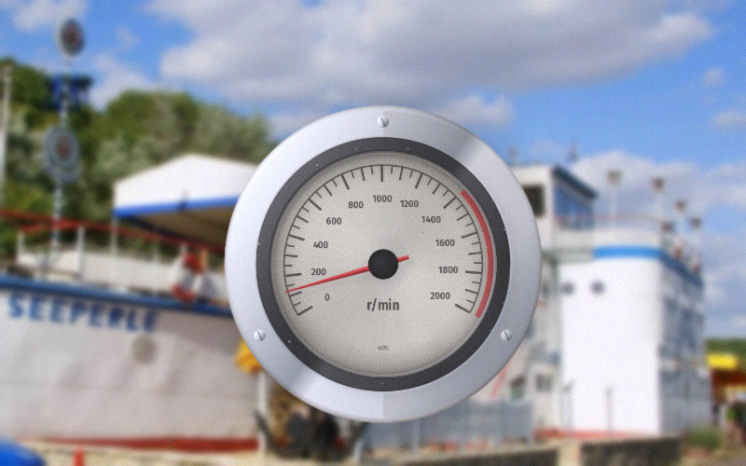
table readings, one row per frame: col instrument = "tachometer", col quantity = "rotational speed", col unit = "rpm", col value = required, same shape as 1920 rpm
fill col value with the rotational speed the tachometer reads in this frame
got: 125 rpm
